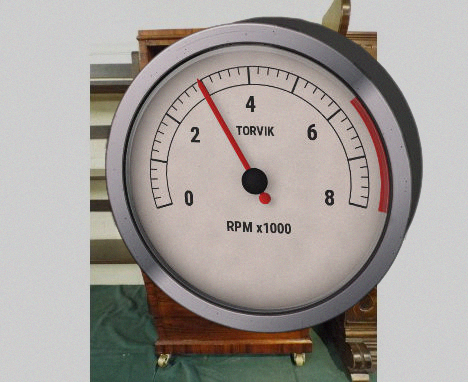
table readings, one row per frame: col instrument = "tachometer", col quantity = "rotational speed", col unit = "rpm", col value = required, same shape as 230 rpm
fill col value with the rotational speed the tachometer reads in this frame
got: 3000 rpm
